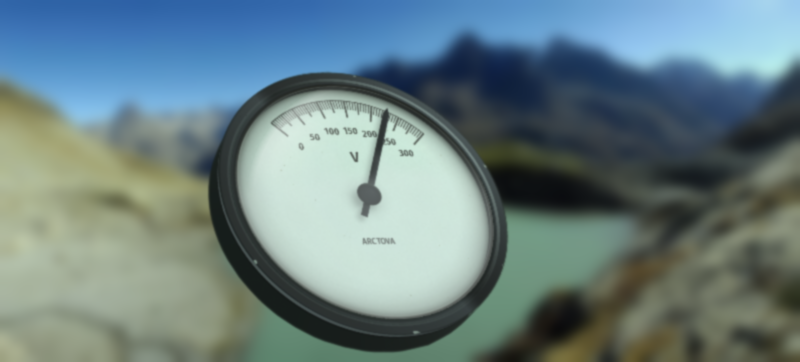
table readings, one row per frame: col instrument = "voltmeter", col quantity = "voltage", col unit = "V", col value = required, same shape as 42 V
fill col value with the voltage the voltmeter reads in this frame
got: 225 V
